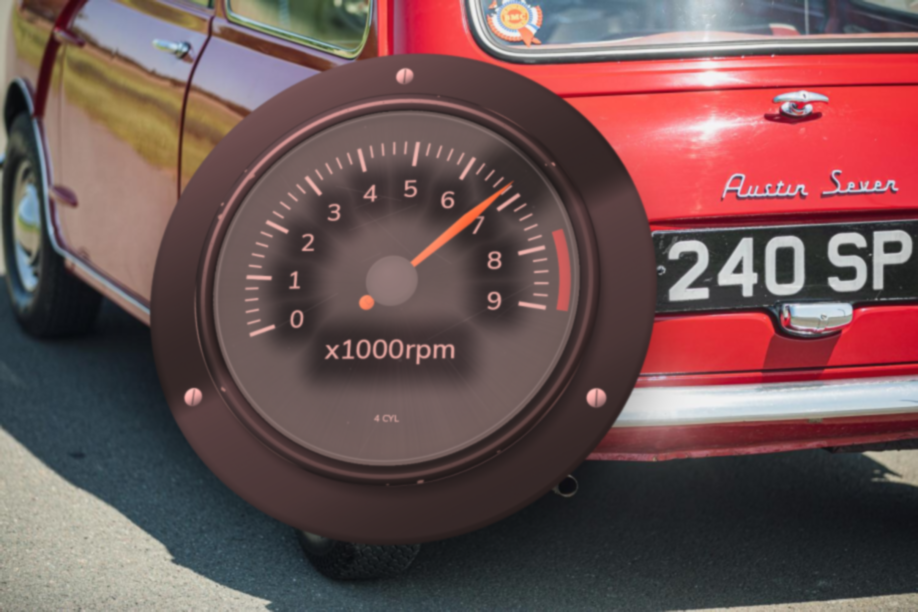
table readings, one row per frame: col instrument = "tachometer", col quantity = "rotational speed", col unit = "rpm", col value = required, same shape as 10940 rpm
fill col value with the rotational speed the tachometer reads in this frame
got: 6800 rpm
